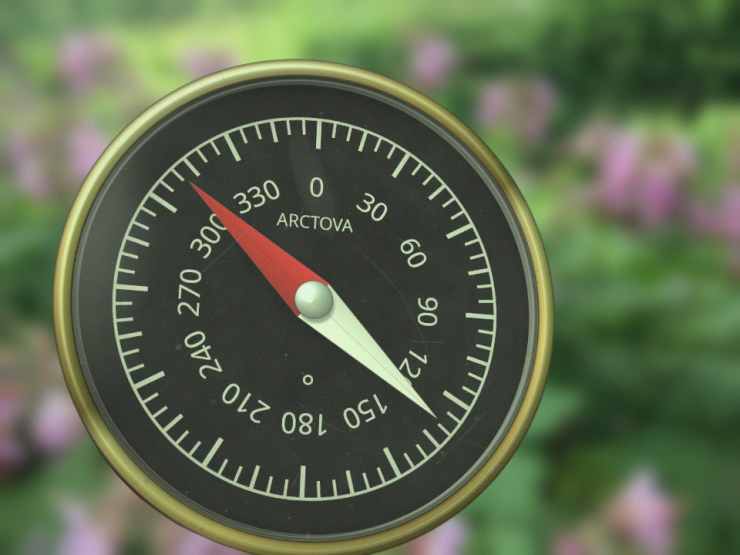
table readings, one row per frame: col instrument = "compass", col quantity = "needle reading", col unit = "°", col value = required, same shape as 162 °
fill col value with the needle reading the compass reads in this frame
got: 310 °
